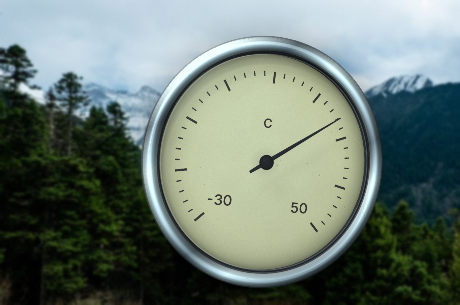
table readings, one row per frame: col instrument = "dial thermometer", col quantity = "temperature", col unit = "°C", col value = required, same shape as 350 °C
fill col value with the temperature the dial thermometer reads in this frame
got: 26 °C
